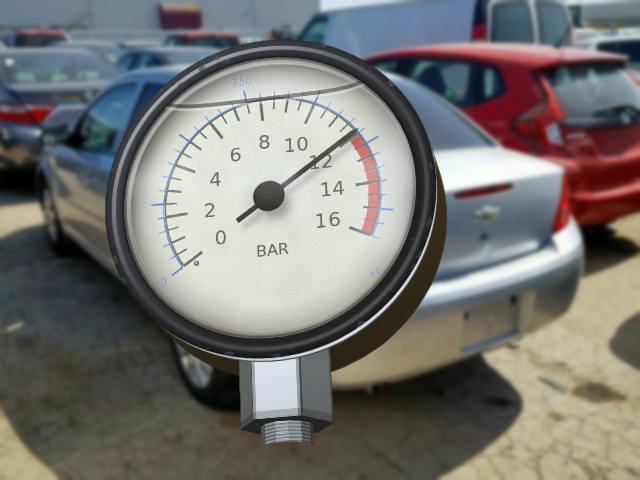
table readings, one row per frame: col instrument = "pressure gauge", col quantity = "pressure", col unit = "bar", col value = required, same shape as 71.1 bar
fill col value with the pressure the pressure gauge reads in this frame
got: 12 bar
